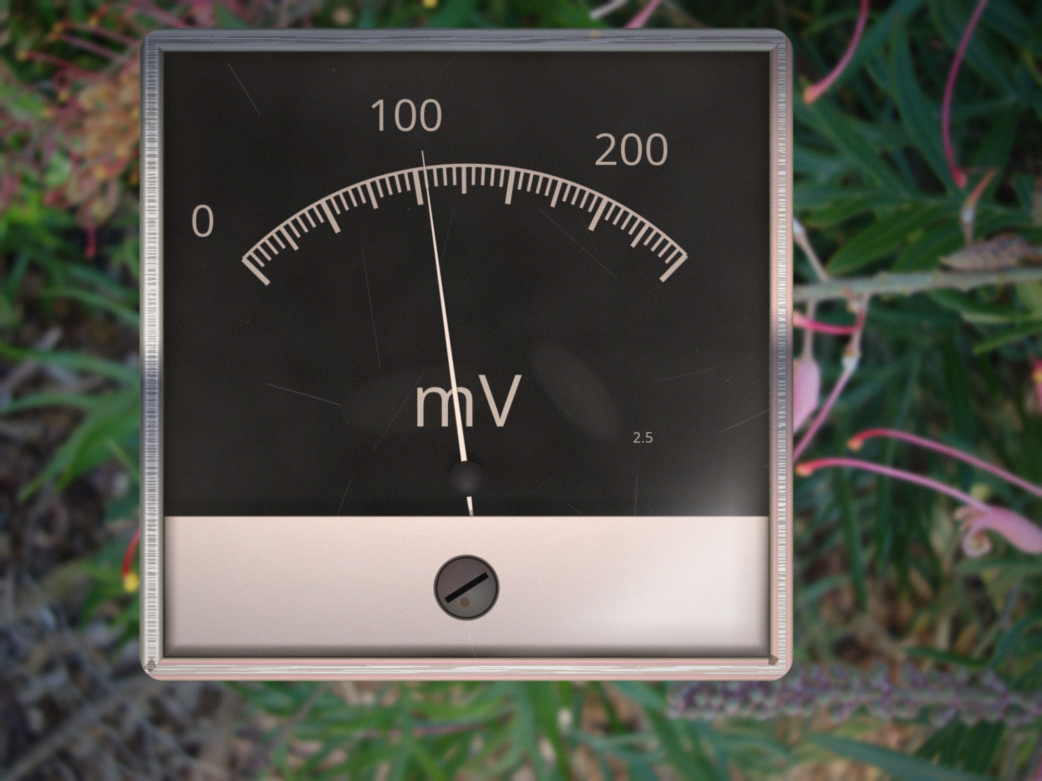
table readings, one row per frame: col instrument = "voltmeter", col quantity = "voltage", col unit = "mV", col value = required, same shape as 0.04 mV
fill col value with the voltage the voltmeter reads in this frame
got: 105 mV
